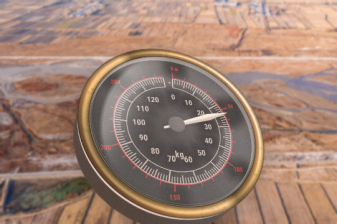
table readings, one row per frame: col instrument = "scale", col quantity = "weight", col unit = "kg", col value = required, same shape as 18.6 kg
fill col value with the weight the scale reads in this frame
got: 25 kg
